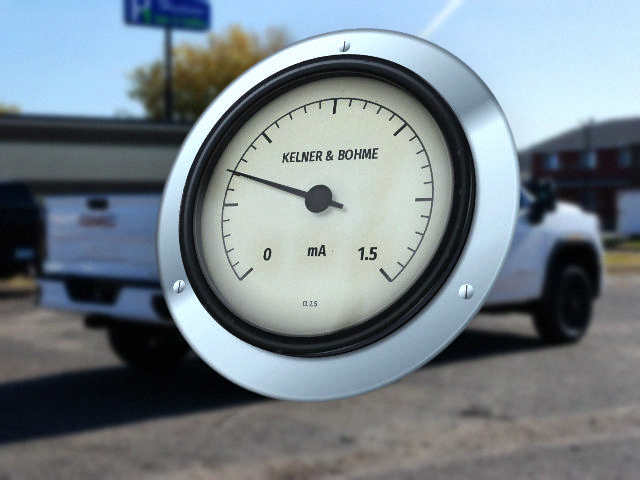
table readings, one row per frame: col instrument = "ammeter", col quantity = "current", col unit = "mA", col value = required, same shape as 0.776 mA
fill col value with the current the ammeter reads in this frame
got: 0.35 mA
